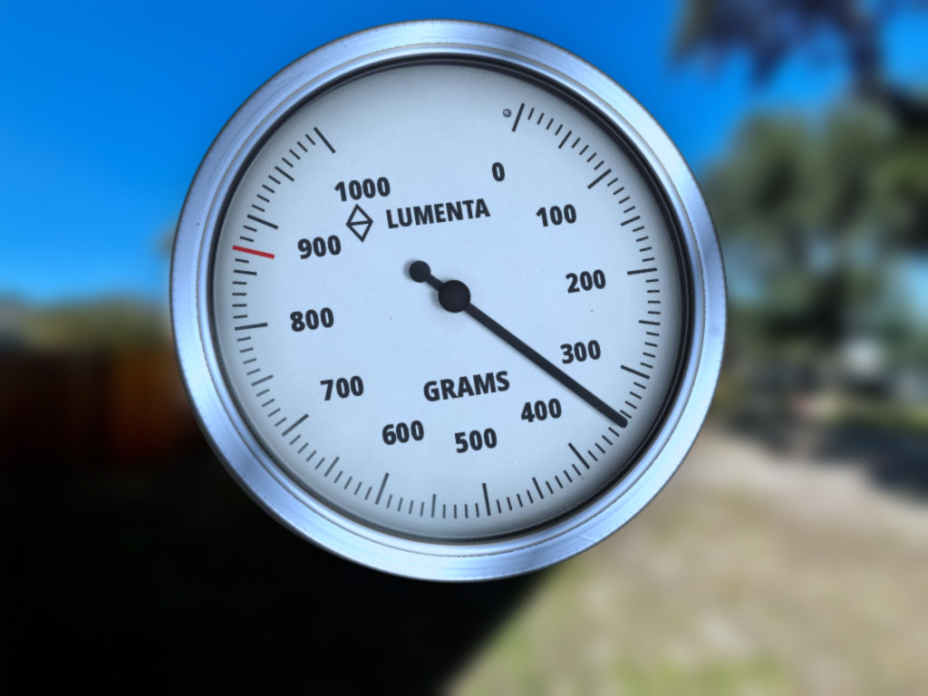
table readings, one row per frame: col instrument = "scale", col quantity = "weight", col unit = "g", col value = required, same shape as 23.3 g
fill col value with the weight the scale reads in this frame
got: 350 g
